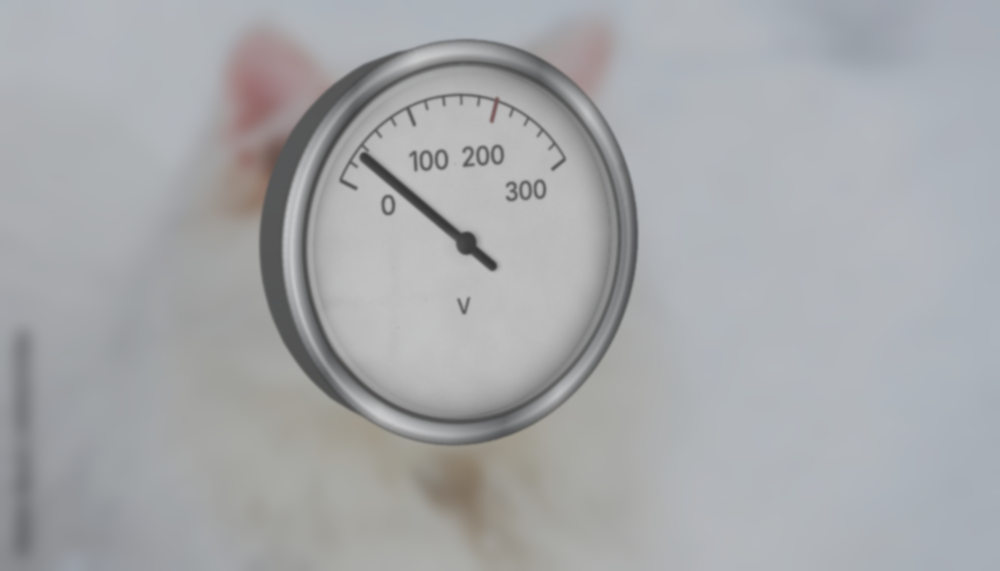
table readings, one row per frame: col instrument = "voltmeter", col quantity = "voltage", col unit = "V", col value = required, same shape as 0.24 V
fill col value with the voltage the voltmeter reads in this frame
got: 30 V
